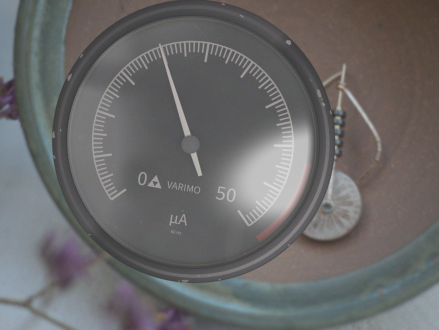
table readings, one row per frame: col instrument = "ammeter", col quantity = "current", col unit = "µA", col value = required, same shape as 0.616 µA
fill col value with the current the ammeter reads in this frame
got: 20 µA
